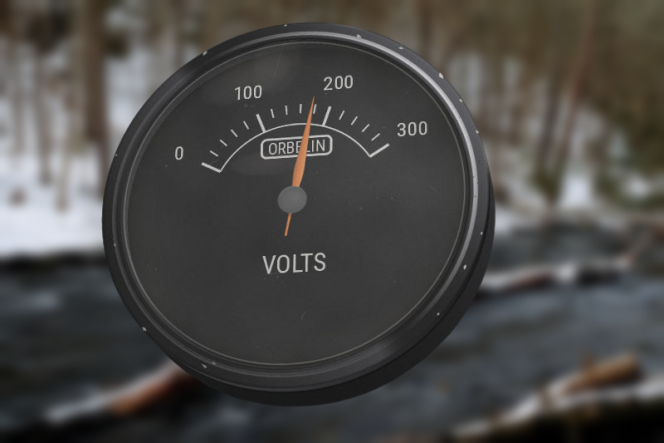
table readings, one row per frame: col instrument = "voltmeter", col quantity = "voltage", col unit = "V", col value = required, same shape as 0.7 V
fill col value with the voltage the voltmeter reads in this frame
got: 180 V
